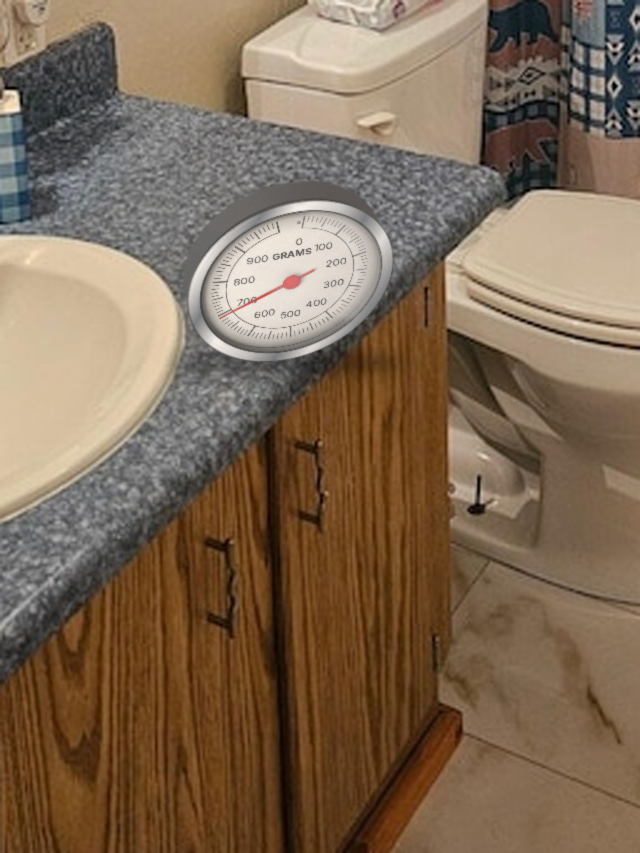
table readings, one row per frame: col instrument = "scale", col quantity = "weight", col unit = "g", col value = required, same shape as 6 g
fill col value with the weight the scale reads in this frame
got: 700 g
